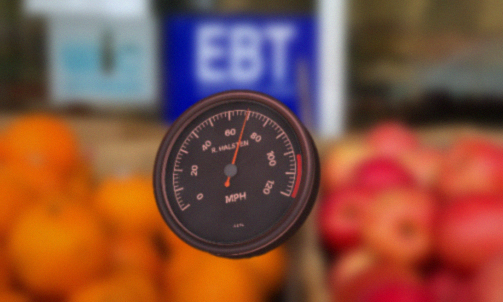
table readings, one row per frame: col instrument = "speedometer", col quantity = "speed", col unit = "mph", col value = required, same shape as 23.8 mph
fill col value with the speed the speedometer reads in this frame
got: 70 mph
